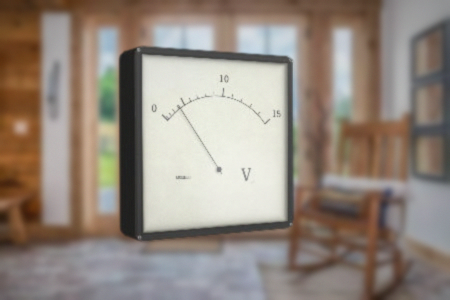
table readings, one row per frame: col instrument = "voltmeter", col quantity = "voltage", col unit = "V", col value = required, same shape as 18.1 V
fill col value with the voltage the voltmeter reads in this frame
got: 4 V
